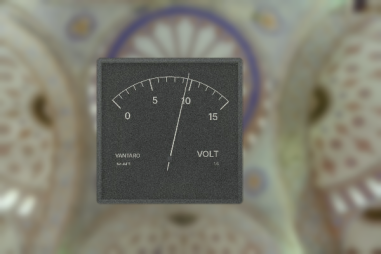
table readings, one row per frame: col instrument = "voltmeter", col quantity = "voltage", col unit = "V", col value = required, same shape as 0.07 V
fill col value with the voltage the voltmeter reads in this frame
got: 9.5 V
